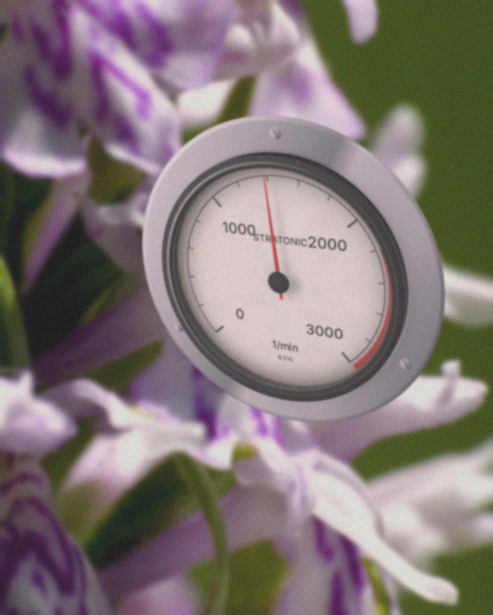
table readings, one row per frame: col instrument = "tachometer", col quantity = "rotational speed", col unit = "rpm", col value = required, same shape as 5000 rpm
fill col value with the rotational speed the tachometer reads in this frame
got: 1400 rpm
